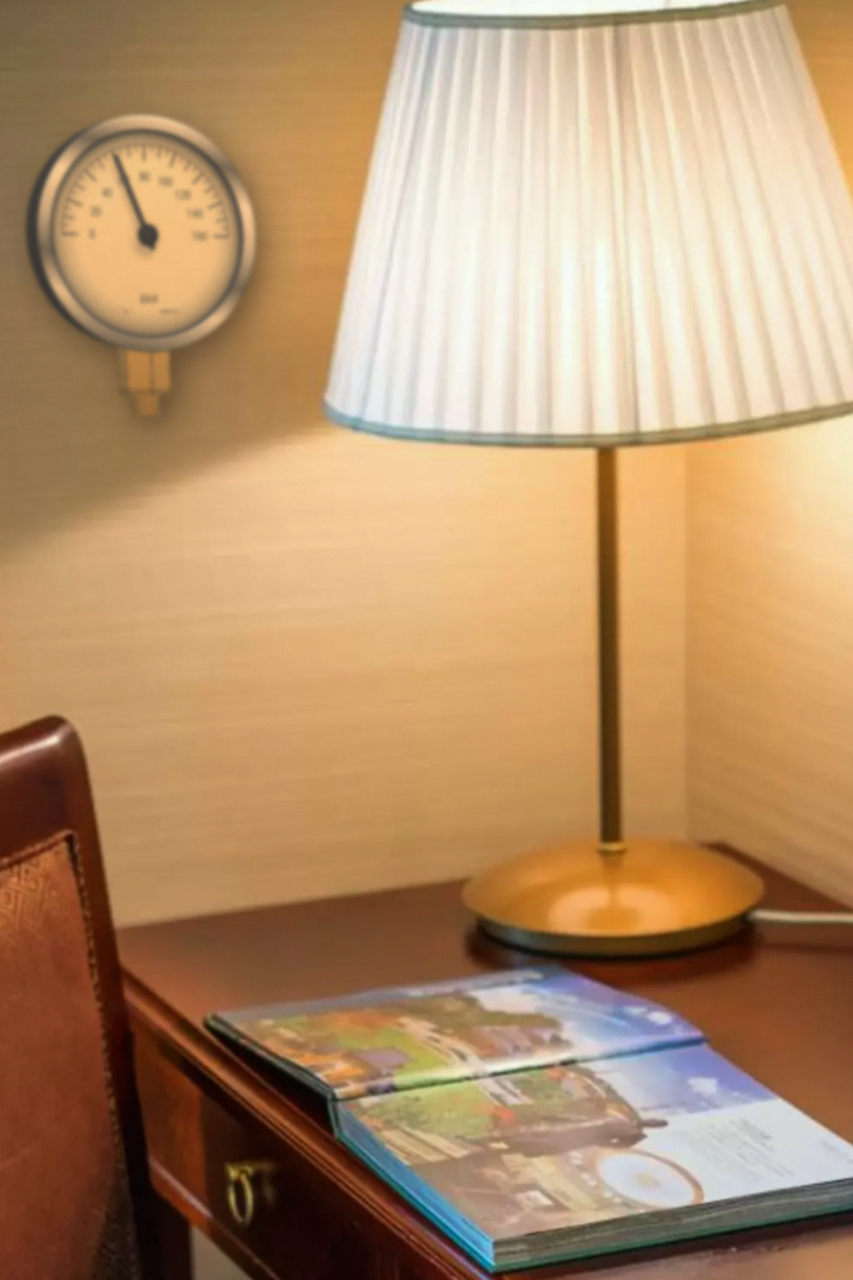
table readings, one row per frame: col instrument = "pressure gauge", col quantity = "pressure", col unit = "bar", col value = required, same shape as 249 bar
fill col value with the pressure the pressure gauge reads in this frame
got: 60 bar
